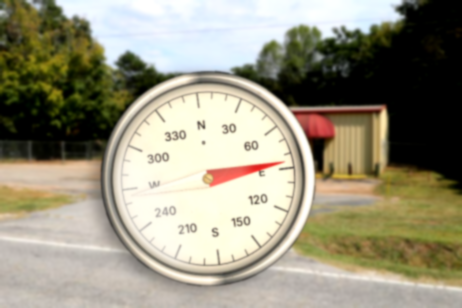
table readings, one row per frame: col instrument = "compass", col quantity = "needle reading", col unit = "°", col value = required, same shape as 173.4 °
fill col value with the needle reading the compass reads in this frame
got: 85 °
